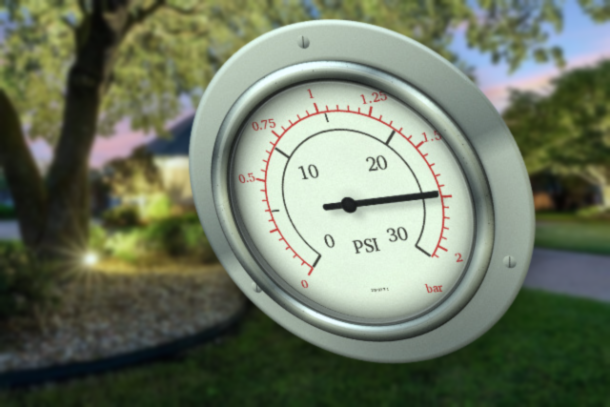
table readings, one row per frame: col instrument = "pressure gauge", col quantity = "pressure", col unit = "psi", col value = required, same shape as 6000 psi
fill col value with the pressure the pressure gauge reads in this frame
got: 25 psi
